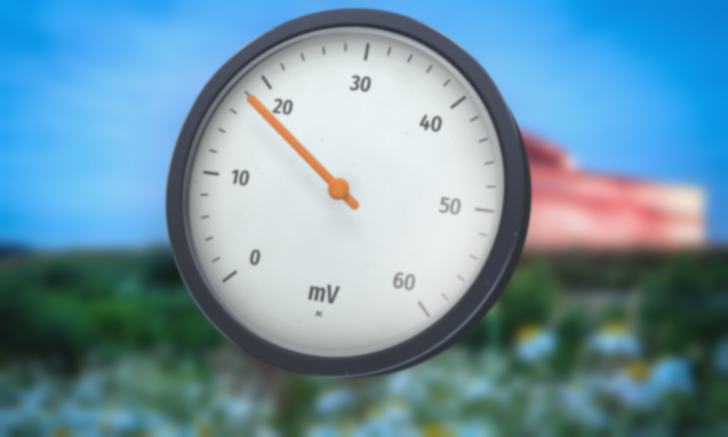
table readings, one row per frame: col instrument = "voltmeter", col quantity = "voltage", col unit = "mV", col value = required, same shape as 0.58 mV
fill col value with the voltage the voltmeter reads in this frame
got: 18 mV
